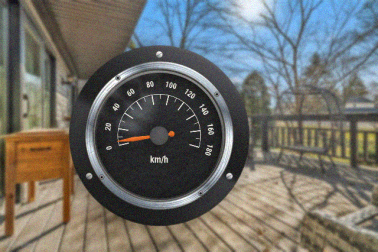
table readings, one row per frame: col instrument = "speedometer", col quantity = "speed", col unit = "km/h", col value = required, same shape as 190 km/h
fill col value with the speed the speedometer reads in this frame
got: 5 km/h
